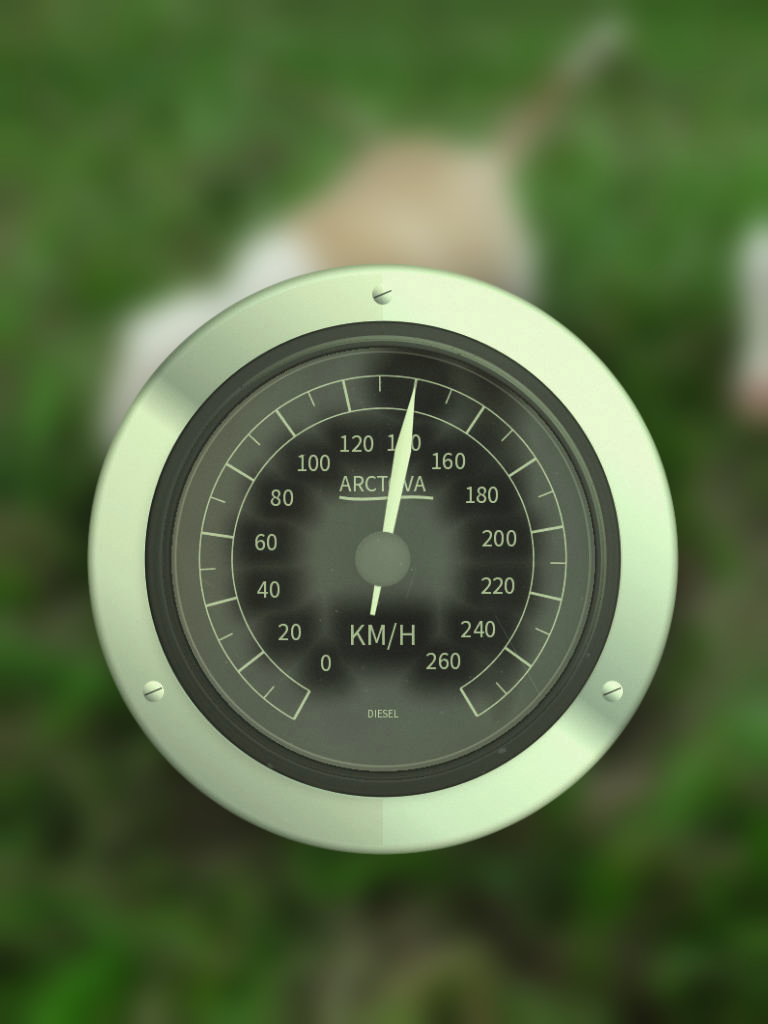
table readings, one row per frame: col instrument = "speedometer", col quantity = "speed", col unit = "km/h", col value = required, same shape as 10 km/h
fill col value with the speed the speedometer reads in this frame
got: 140 km/h
